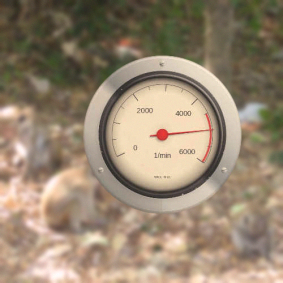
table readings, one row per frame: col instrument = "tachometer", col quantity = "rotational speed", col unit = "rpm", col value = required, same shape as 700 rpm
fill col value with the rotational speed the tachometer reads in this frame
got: 5000 rpm
